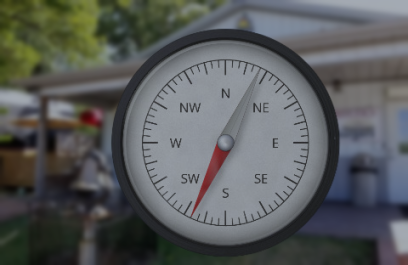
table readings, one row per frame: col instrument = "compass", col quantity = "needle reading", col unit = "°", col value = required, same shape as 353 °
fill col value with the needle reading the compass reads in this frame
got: 205 °
